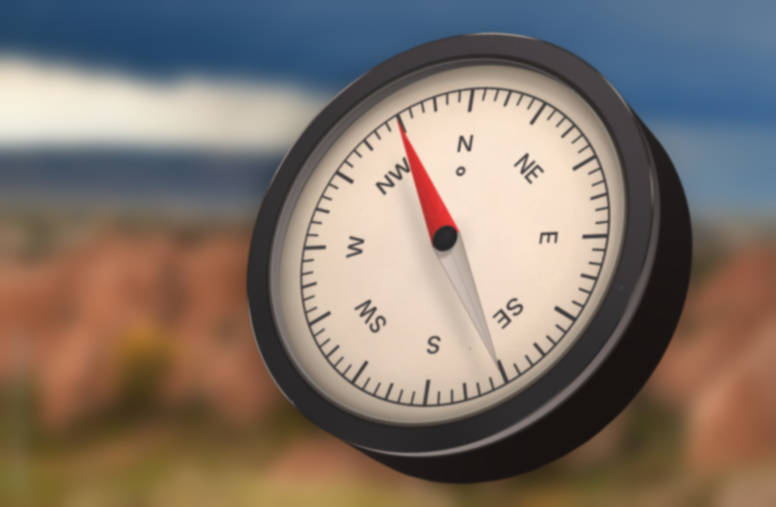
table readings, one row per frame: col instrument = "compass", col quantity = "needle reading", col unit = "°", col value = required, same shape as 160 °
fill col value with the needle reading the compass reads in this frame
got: 330 °
